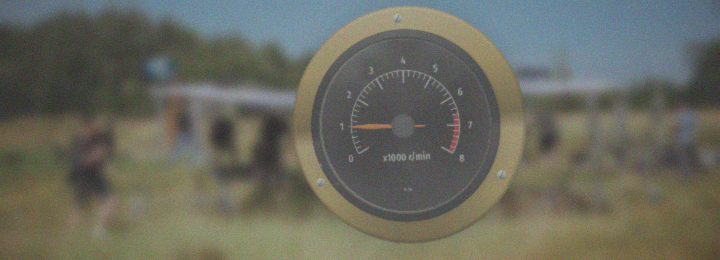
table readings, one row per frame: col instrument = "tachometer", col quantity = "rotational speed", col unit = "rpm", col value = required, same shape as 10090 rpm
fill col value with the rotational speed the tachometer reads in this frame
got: 1000 rpm
